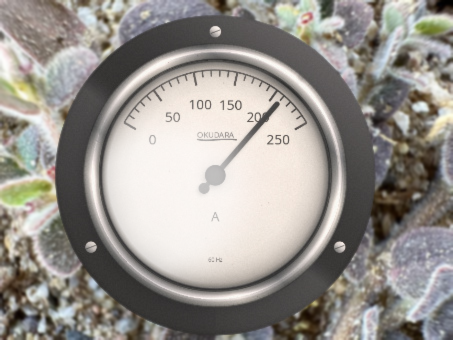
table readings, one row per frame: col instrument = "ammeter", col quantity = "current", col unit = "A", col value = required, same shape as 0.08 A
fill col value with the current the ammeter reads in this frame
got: 210 A
